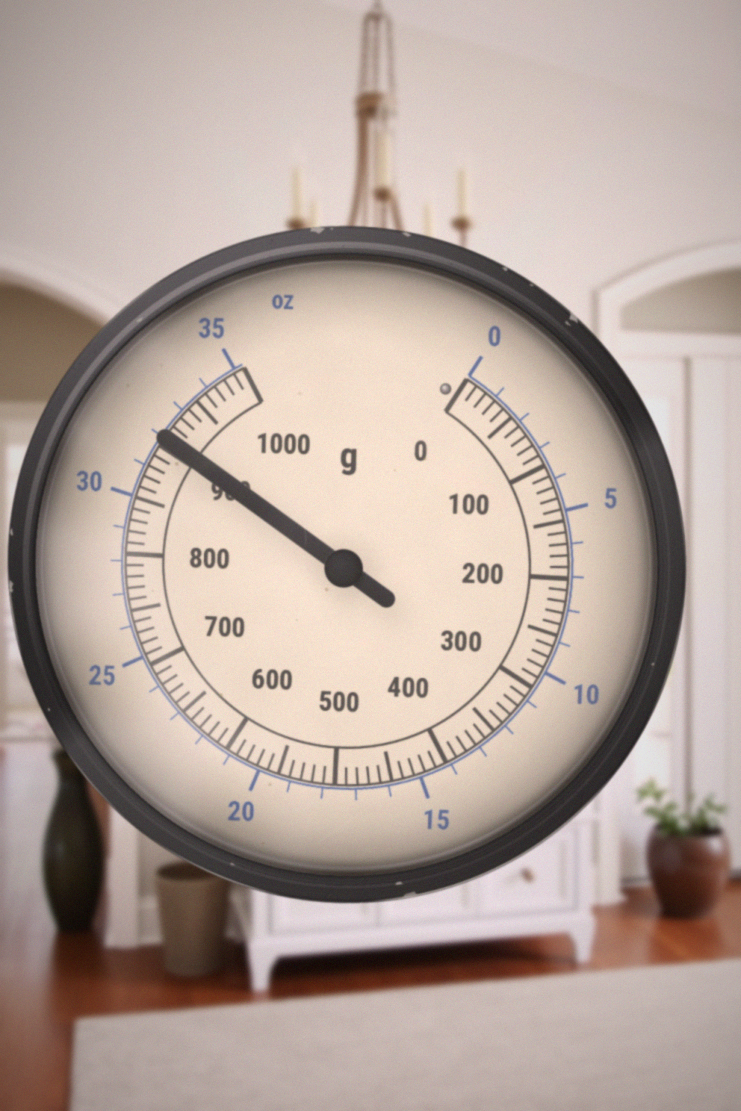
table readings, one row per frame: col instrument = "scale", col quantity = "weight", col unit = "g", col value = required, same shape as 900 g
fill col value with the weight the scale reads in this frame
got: 910 g
